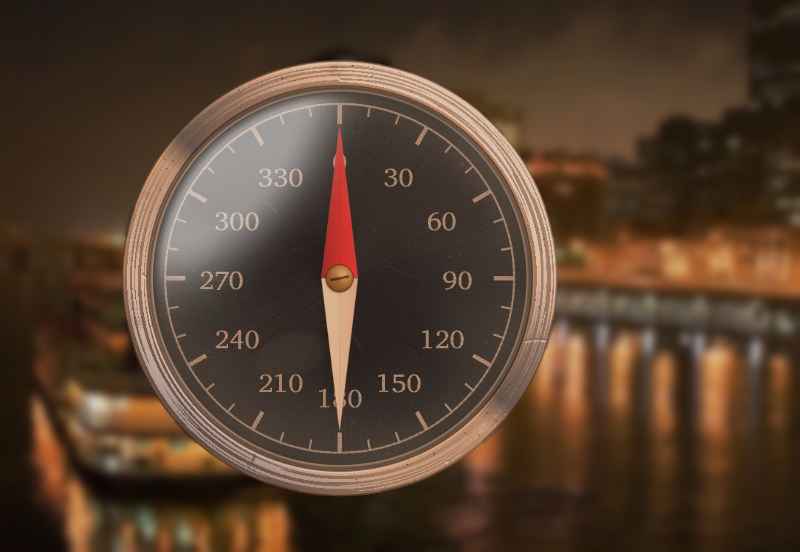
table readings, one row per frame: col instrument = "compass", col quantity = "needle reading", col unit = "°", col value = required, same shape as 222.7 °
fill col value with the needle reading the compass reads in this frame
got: 0 °
